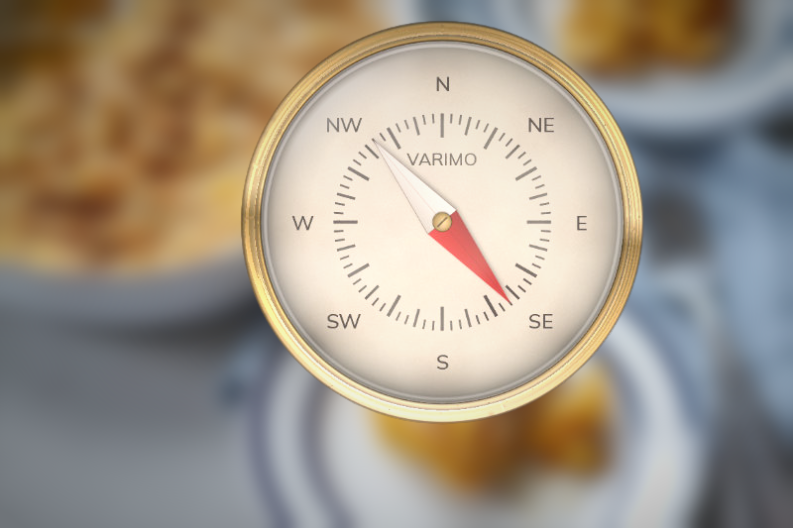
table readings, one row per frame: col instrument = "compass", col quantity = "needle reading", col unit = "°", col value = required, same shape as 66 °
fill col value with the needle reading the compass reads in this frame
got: 140 °
